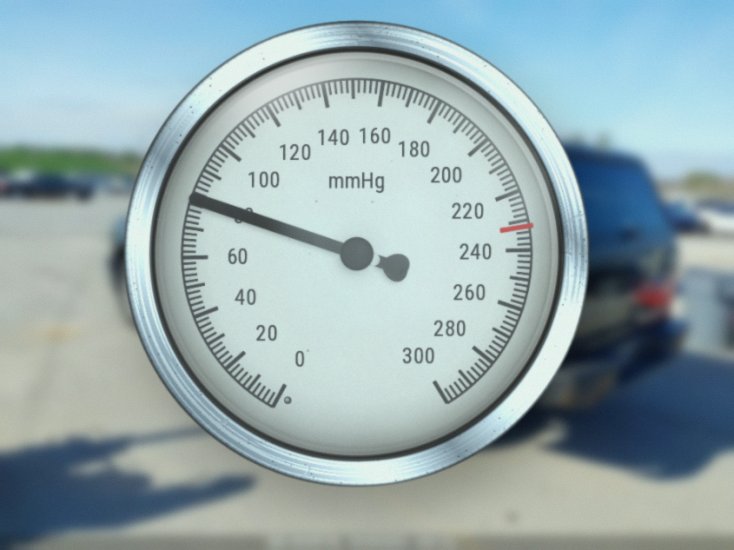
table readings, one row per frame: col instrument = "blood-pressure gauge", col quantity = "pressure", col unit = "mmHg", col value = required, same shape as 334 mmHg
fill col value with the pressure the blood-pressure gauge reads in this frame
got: 80 mmHg
